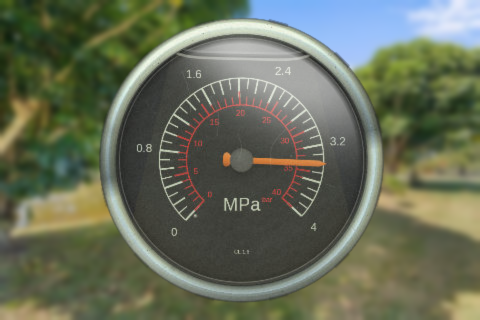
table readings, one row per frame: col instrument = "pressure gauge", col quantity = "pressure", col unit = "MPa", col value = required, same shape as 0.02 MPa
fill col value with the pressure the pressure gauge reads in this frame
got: 3.4 MPa
